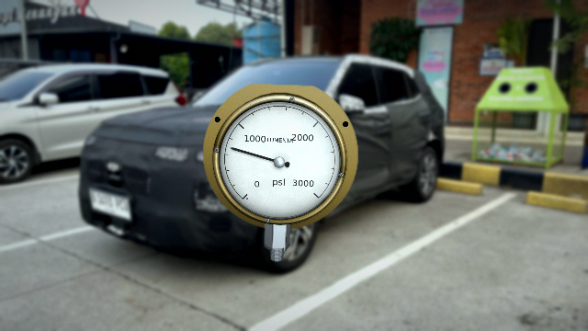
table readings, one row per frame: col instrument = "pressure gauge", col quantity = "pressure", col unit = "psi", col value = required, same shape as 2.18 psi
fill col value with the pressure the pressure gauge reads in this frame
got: 700 psi
